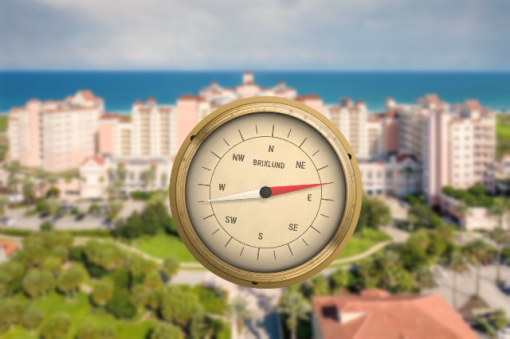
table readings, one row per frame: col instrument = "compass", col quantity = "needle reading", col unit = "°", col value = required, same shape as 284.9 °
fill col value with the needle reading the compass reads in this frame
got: 75 °
